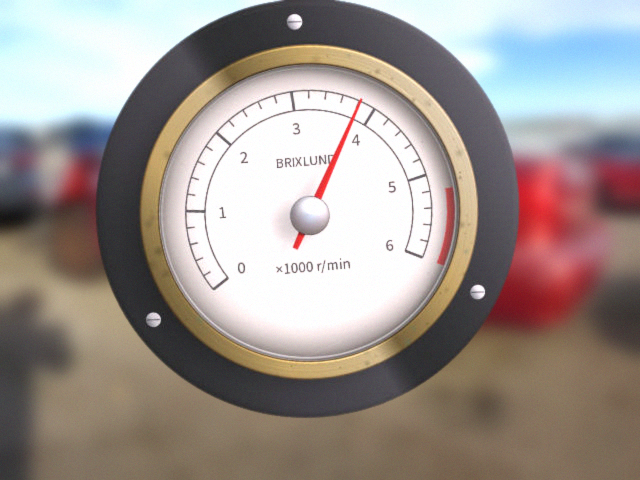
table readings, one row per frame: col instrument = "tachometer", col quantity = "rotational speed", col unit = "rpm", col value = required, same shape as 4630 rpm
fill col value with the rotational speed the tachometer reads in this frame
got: 3800 rpm
